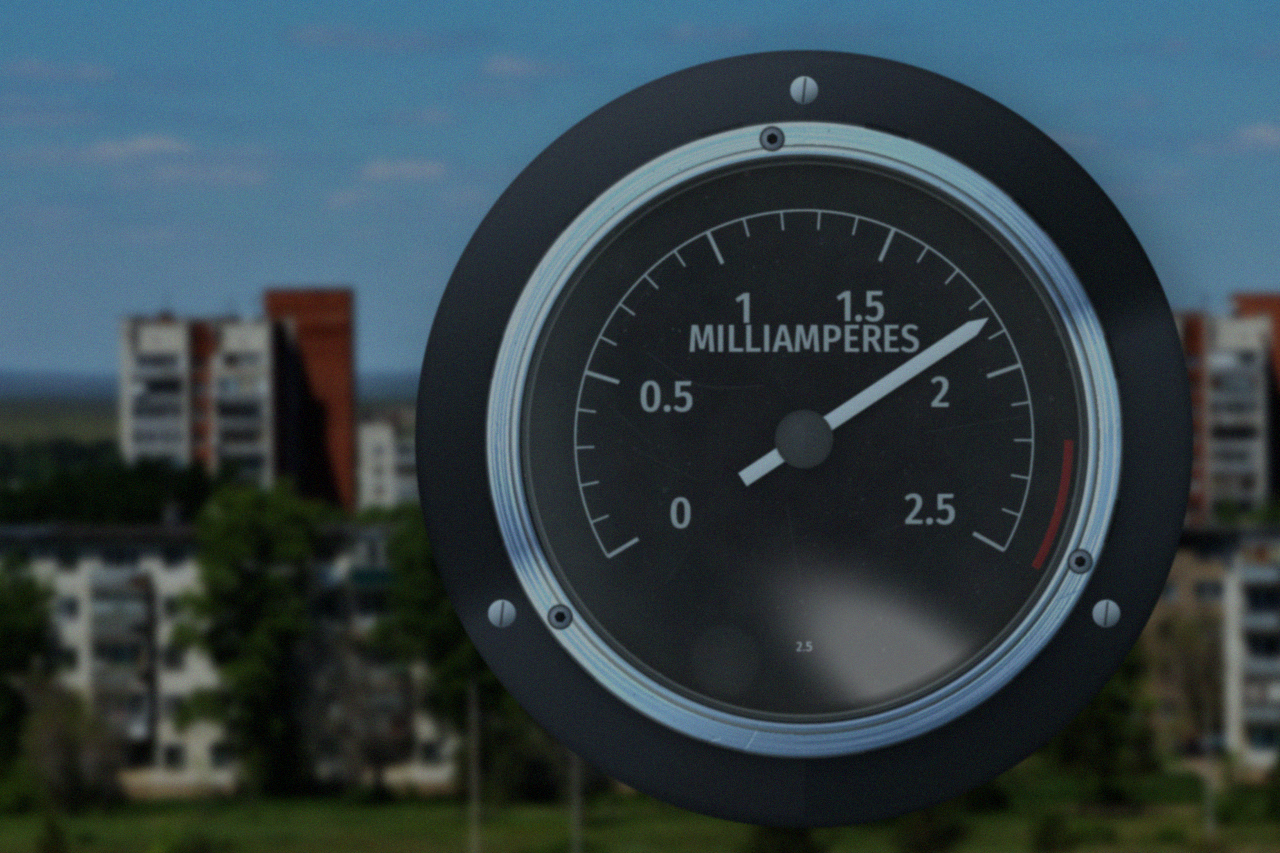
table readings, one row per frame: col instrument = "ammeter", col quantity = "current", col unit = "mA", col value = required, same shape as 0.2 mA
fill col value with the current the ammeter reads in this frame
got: 1.85 mA
